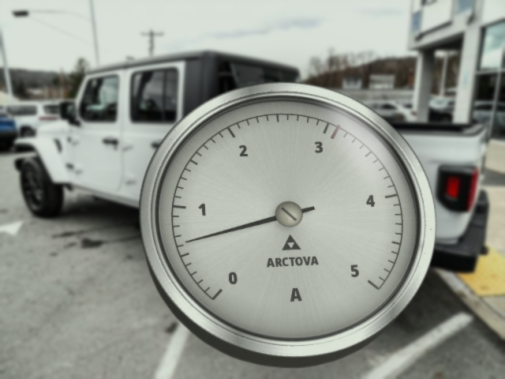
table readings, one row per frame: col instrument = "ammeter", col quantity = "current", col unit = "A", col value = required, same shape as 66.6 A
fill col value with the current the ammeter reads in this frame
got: 0.6 A
